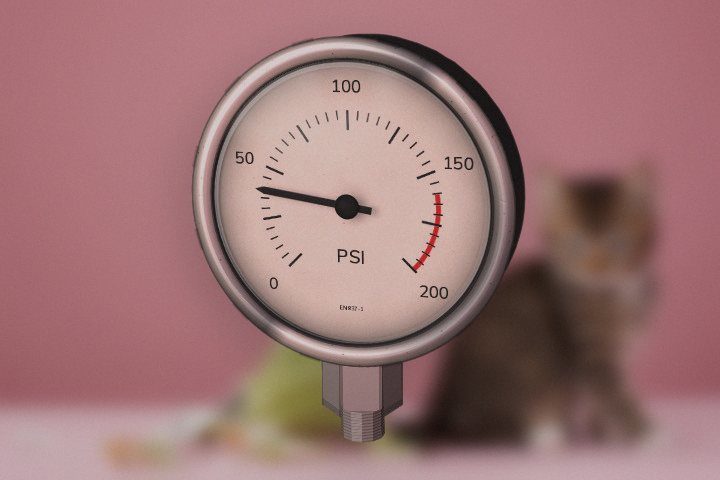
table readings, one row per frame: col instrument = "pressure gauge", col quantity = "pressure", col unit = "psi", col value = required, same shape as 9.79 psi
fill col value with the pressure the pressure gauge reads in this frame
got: 40 psi
